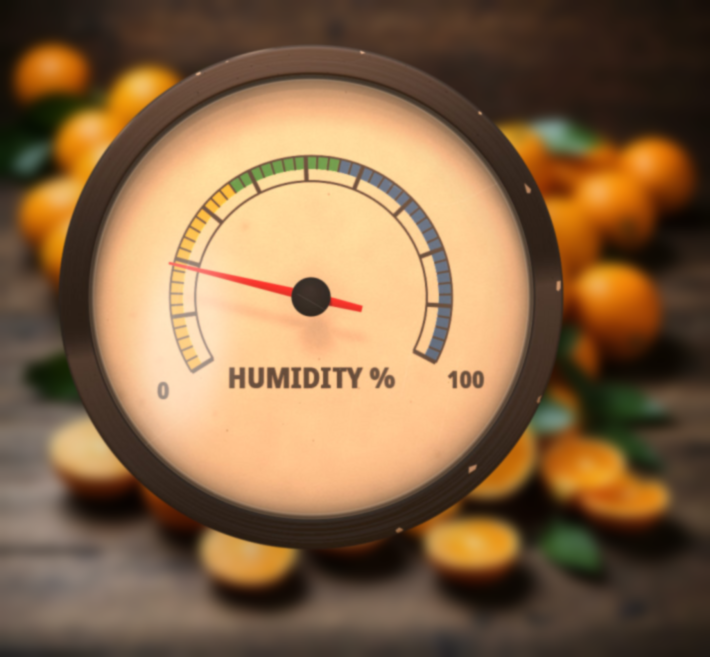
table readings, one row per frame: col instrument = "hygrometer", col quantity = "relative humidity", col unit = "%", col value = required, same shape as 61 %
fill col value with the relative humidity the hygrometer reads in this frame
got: 19 %
